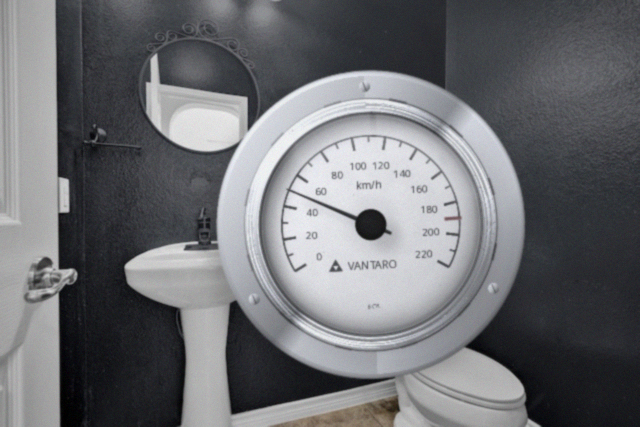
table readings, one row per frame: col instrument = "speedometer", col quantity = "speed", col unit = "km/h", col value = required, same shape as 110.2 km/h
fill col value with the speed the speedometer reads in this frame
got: 50 km/h
